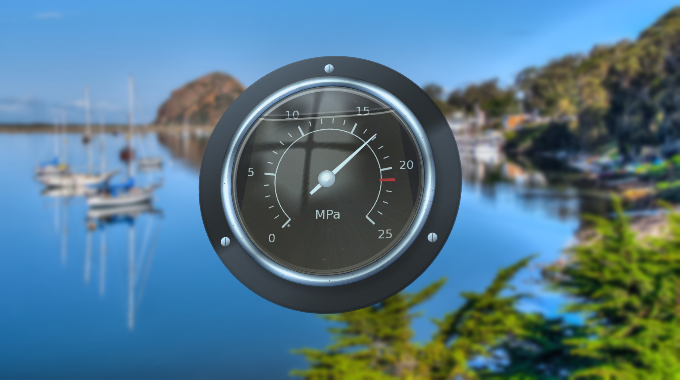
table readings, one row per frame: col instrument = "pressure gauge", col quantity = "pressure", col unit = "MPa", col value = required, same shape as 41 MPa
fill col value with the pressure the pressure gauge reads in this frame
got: 17 MPa
